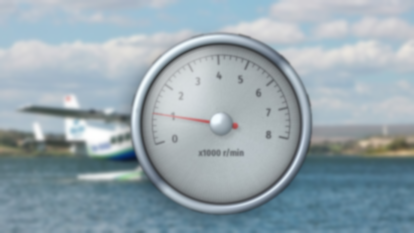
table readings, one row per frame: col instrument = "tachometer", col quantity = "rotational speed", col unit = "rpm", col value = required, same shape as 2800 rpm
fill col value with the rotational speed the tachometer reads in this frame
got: 1000 rpm
